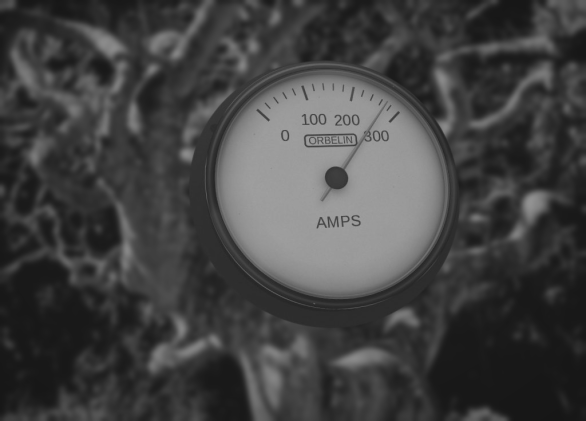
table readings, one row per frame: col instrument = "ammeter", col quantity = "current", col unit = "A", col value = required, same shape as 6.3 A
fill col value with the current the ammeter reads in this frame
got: 270 A
